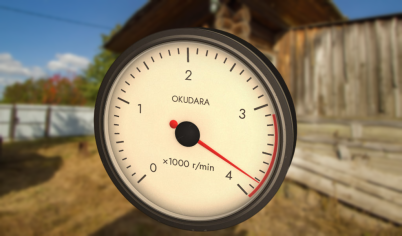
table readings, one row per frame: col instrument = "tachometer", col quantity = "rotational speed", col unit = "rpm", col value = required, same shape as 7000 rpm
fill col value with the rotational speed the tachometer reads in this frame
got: 3800 rpm
